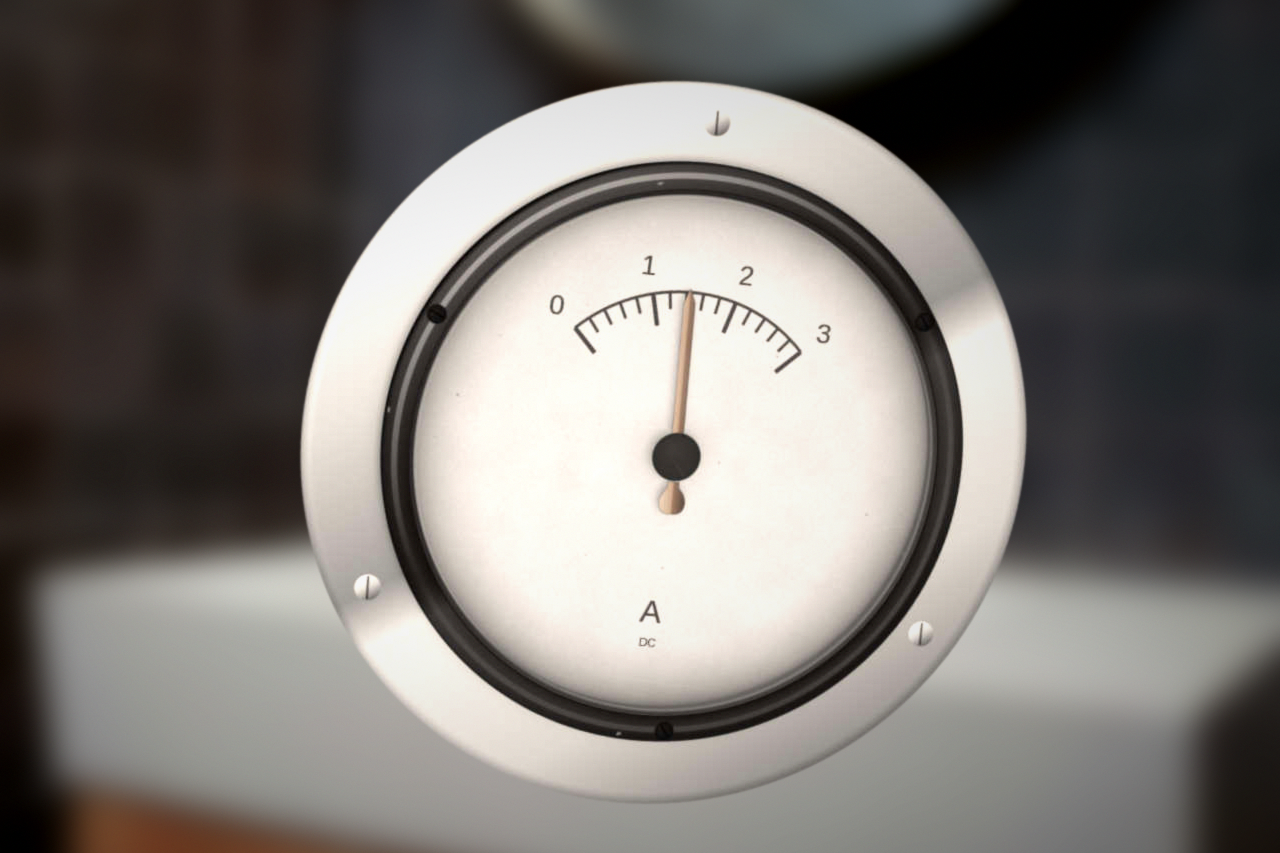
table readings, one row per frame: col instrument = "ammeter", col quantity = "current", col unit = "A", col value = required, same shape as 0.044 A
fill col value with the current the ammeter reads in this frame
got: 1.4 A
